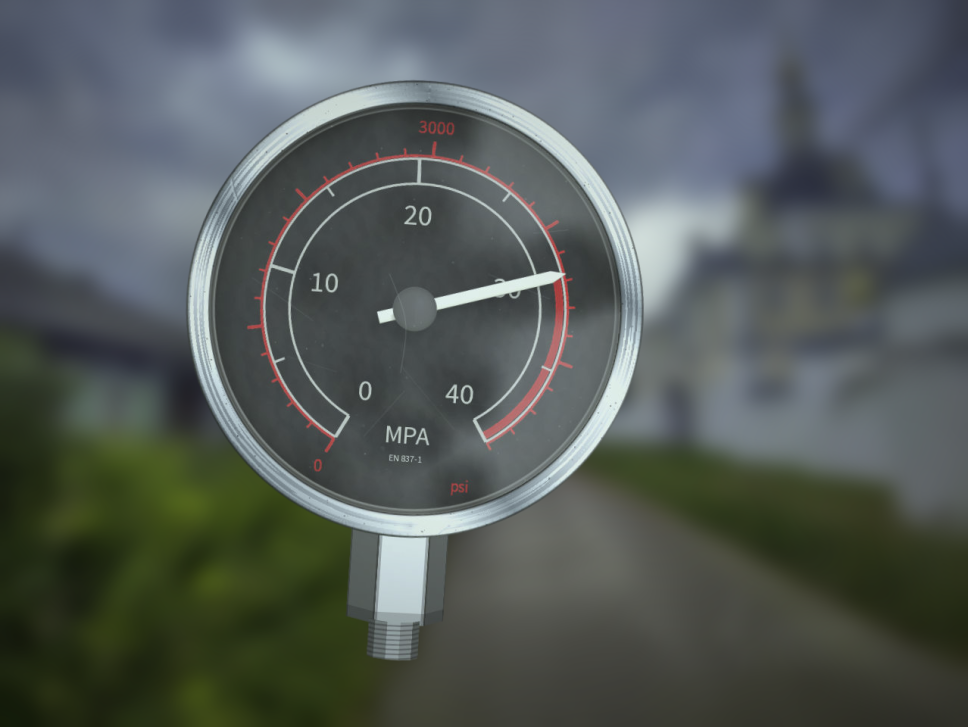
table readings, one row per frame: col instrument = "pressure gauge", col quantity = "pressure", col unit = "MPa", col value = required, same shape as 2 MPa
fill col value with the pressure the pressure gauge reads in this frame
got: 30 MPa
